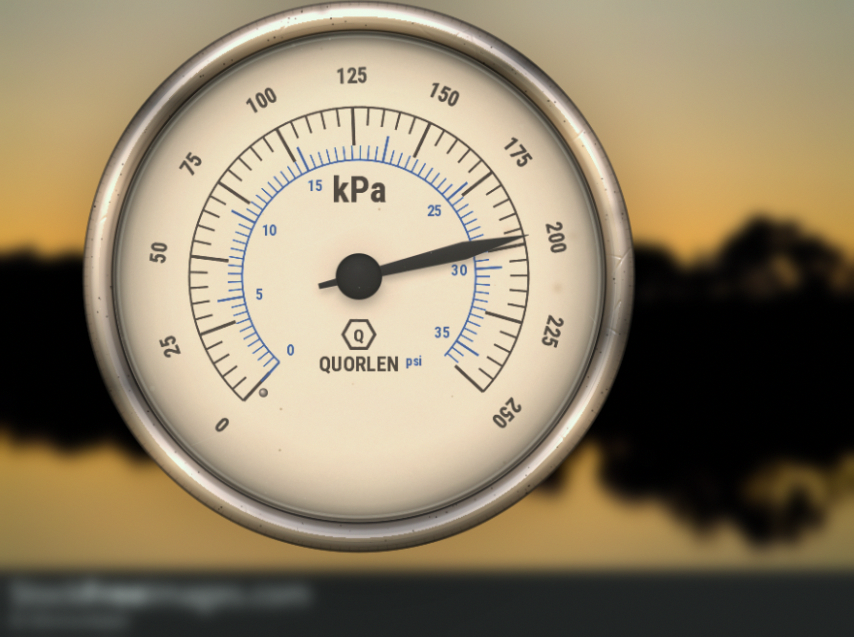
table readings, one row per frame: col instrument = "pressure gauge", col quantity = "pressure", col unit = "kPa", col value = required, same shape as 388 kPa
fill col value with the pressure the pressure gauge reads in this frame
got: 197.5 kPa
